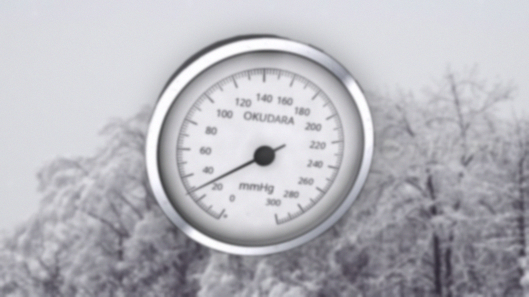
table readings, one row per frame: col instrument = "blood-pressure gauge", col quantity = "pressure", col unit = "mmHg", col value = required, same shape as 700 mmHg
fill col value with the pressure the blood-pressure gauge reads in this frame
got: 30 mmHg
